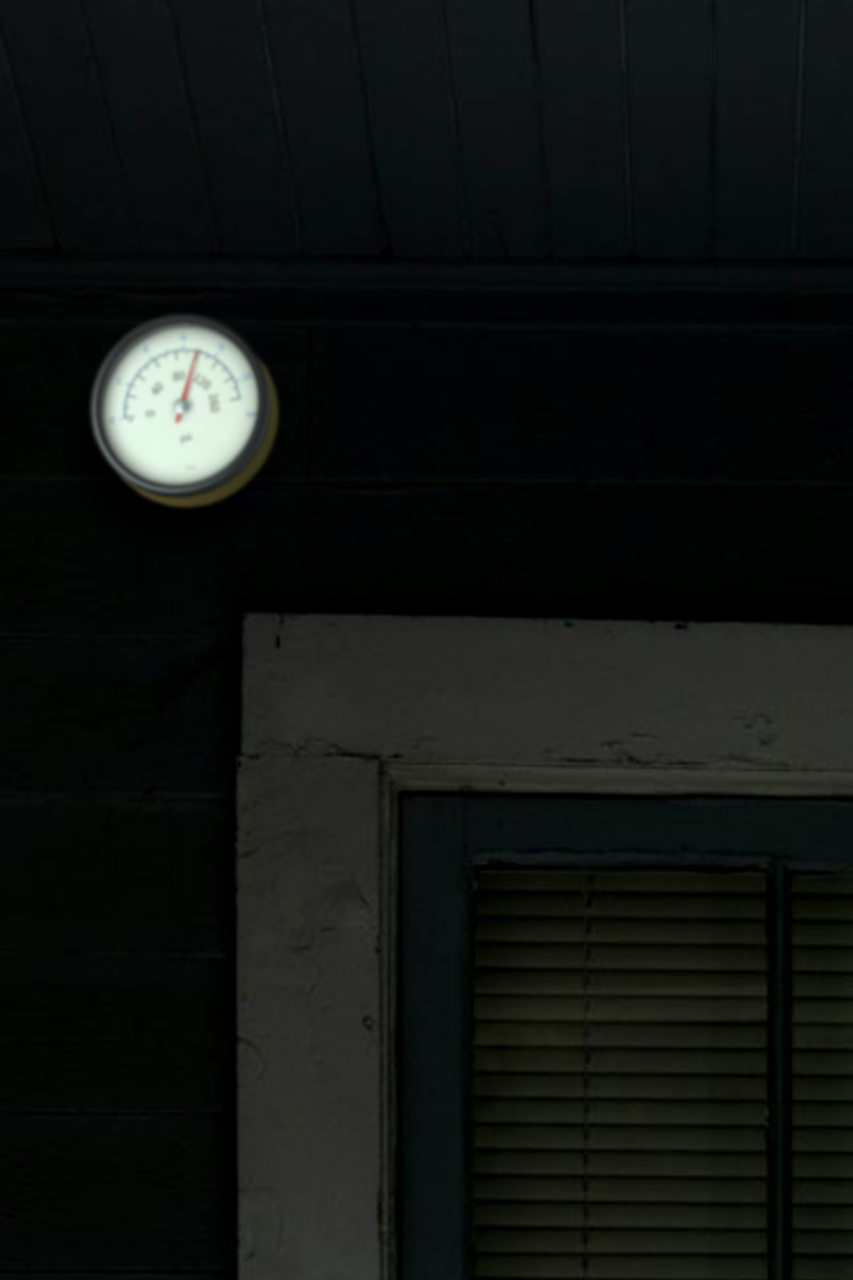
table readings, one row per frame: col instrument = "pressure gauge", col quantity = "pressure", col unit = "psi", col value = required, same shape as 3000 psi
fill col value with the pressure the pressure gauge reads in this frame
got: 100 psi
